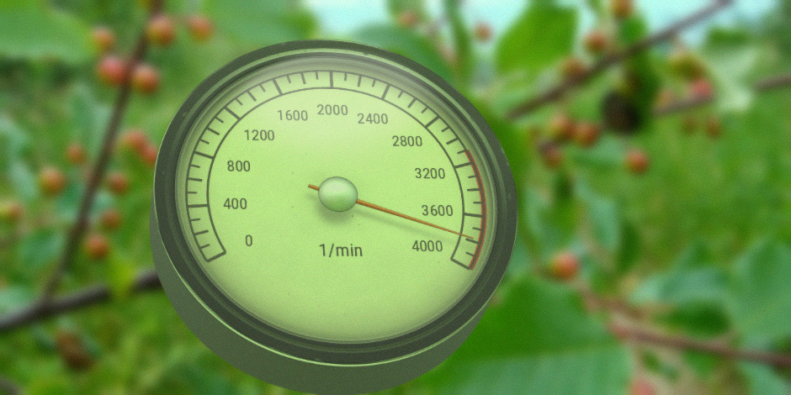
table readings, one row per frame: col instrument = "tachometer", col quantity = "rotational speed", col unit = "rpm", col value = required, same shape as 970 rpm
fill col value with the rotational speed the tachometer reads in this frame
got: 3800 rpm
